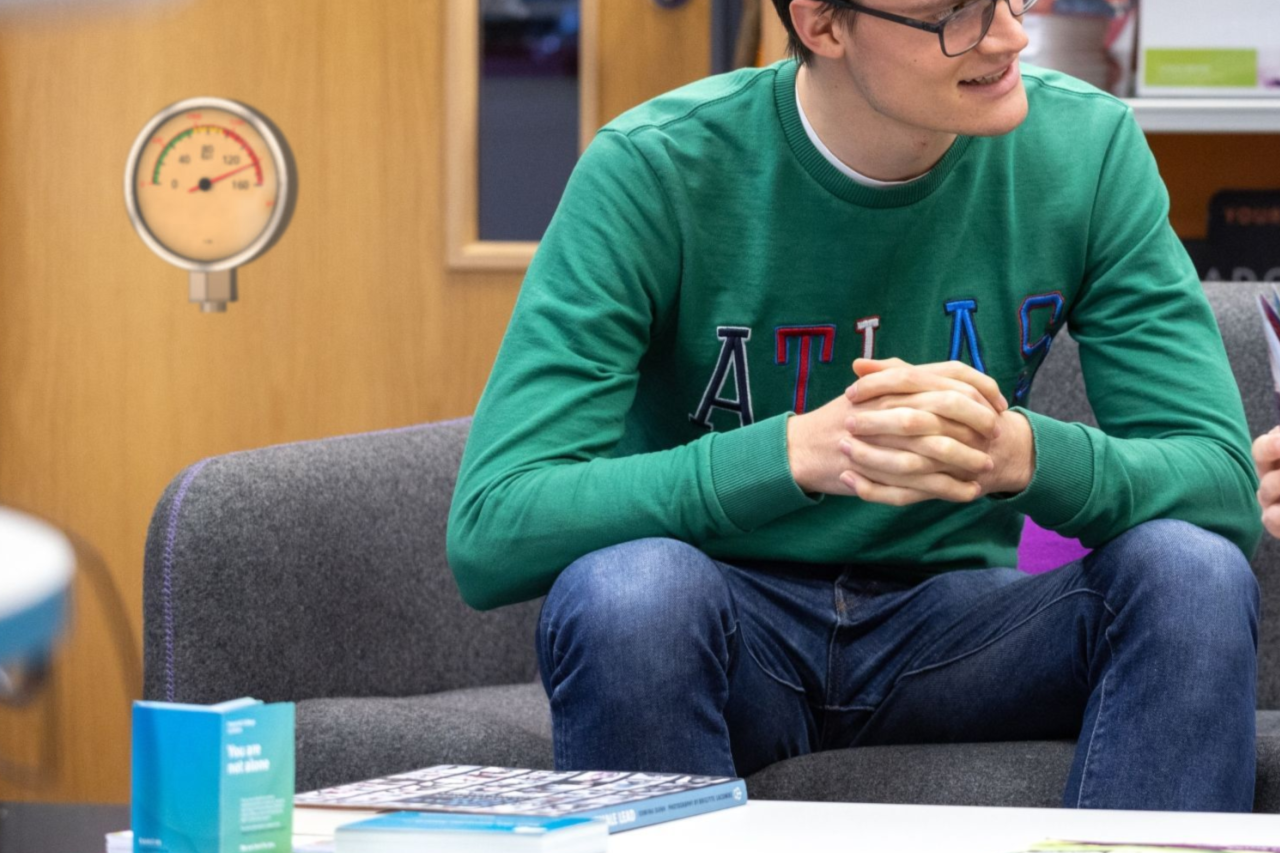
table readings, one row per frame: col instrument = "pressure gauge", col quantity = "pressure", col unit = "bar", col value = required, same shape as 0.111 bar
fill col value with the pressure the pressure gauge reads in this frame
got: 140 bar
